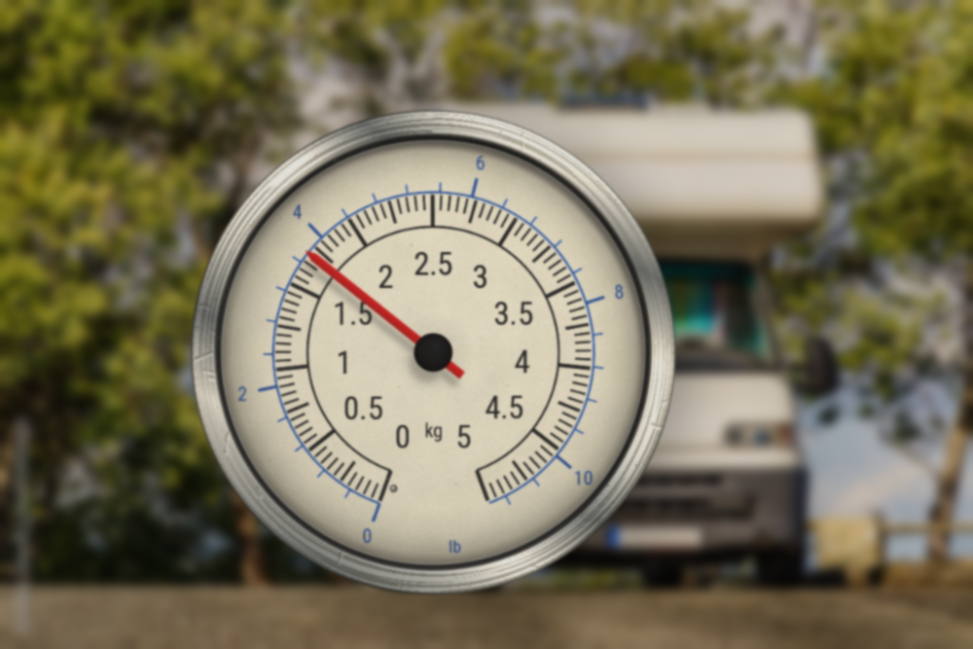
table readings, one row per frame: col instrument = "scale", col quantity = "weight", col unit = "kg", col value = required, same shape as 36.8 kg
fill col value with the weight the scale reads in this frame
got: 1.7 kg
